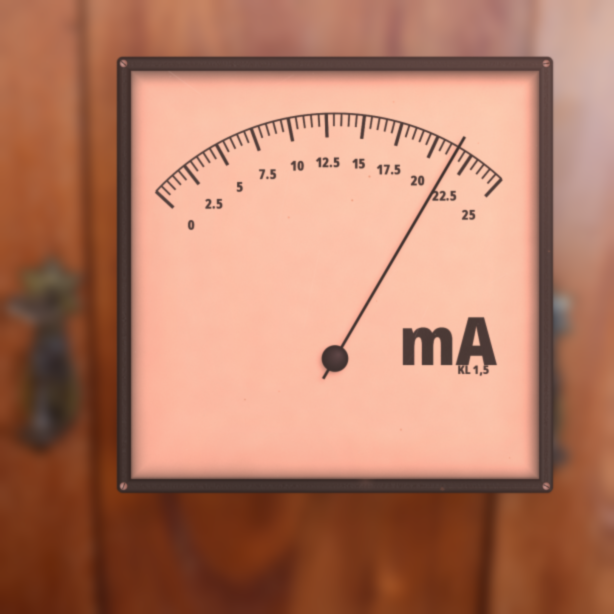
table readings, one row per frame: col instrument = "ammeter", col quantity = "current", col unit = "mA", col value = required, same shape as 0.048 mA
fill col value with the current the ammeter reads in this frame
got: 21.5 mA
